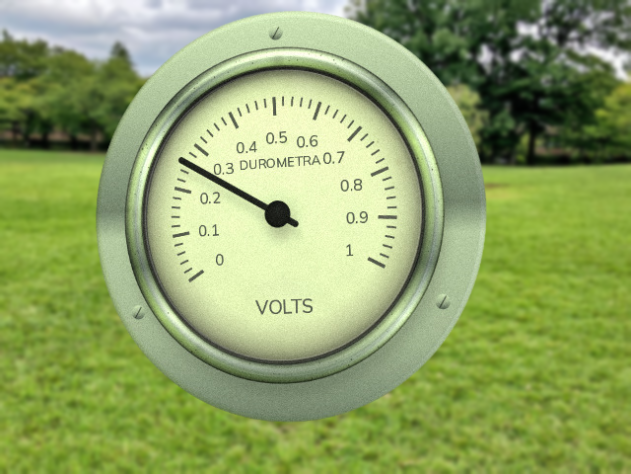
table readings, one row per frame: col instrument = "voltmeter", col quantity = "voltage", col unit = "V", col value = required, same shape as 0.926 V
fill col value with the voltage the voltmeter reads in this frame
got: 0.26 V
